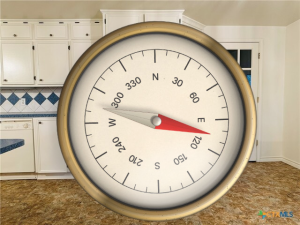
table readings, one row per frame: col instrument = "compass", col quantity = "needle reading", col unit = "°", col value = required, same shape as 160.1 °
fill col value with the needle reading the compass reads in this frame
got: 105 °
